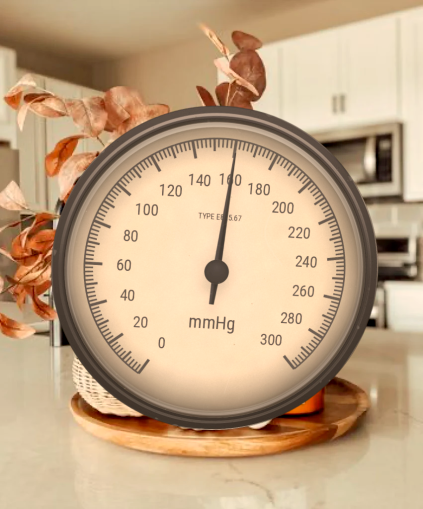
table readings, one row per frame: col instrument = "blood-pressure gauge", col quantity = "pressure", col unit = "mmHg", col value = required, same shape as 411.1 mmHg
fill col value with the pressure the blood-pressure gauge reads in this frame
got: 160 mmHg
